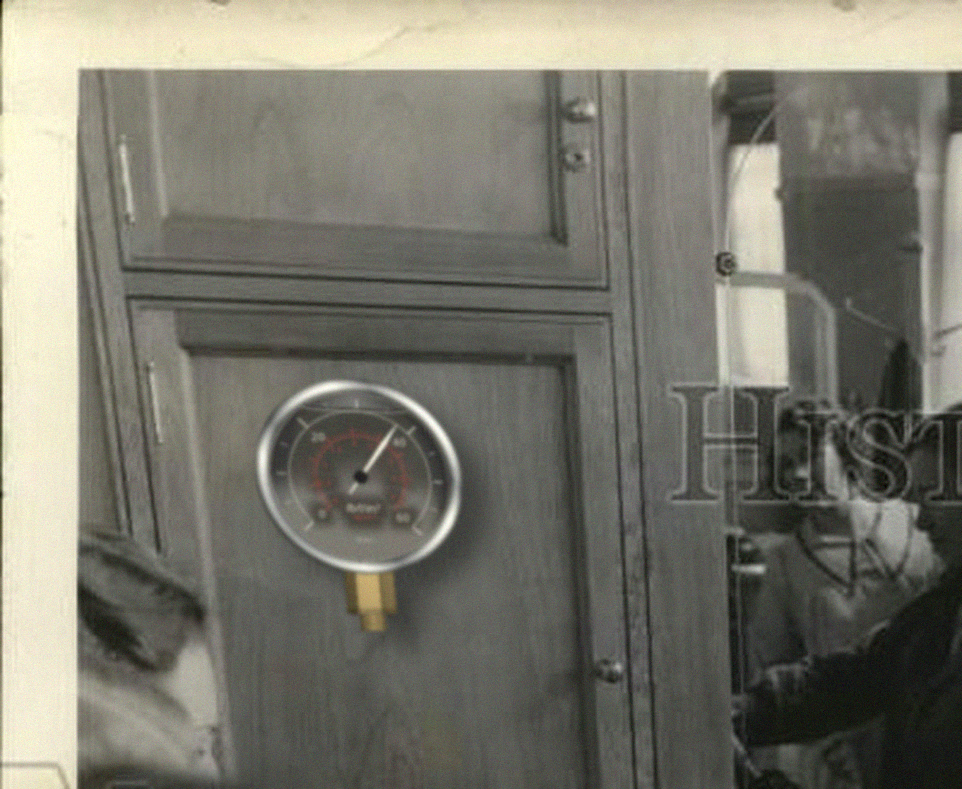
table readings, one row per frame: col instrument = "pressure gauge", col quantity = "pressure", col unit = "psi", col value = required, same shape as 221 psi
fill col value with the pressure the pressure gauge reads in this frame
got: 37.5 psi
